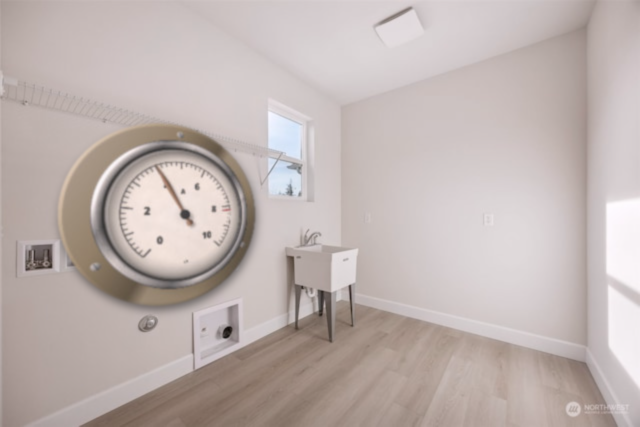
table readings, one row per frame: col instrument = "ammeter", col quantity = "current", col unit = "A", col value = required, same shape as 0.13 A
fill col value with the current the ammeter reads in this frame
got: 4 A
